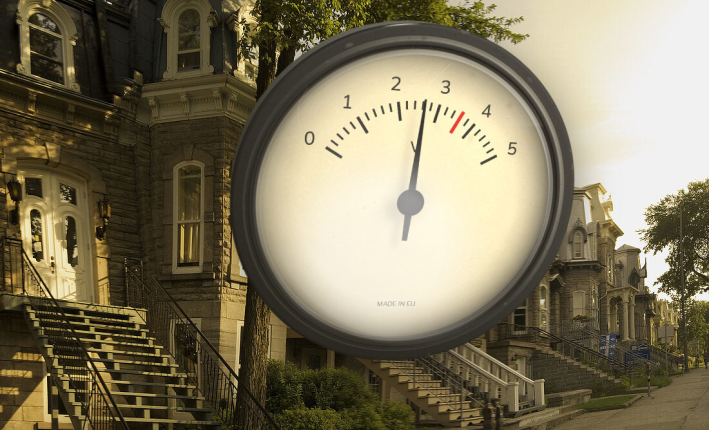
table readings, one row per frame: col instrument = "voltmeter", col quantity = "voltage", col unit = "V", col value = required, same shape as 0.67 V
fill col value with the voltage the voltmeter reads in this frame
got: 2.6 V
